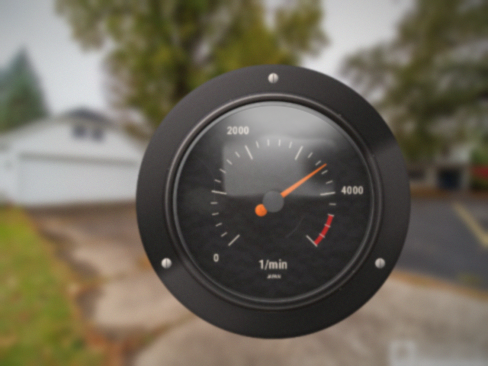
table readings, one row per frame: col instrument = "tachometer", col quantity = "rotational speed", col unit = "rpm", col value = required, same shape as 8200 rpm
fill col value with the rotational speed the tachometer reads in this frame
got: 3500 rpm
